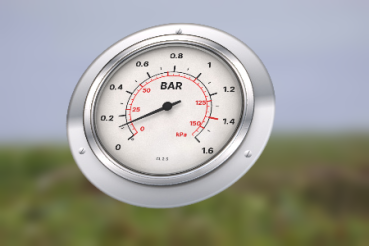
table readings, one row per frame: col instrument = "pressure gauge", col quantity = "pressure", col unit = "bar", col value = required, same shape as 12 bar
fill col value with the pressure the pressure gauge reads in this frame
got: 0.1 bar
